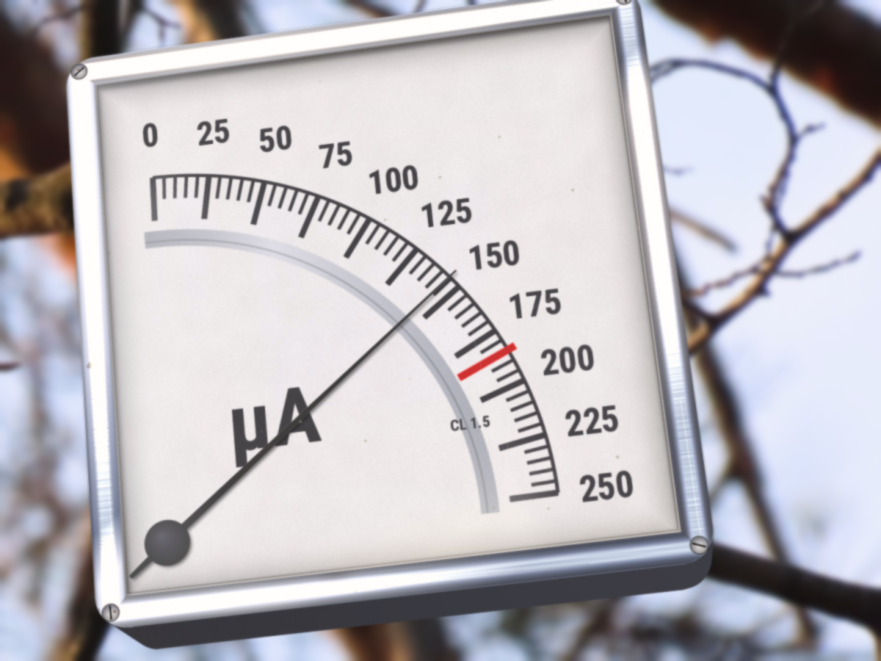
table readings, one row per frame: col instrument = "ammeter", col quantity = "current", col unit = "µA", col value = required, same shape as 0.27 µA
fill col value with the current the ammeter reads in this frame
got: 145 µA
